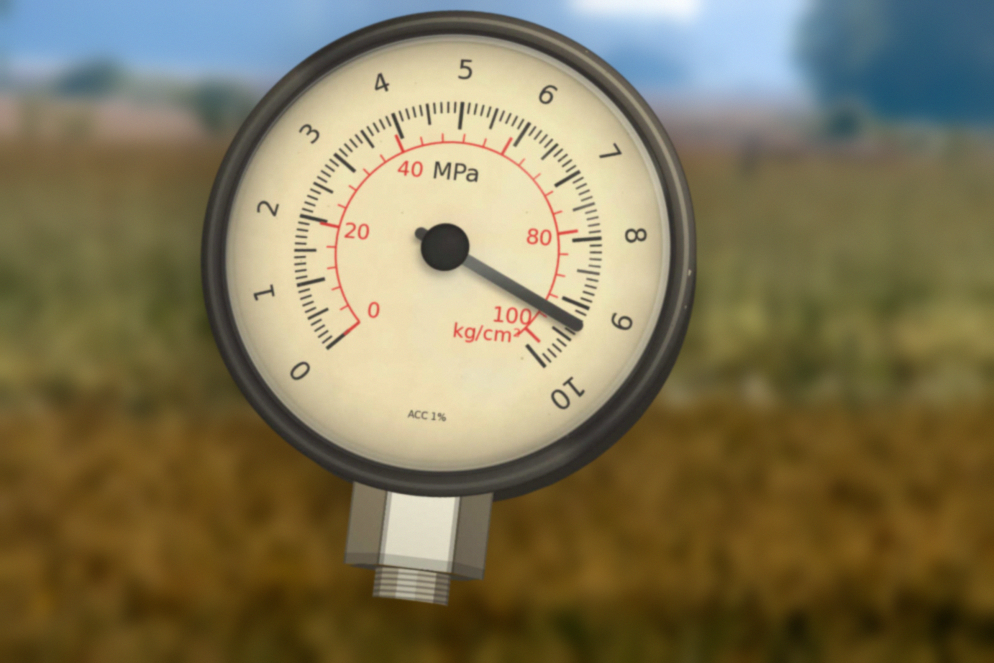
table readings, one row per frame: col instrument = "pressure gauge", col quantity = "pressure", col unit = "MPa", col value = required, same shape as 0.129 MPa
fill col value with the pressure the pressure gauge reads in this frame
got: 9.3 MPa
